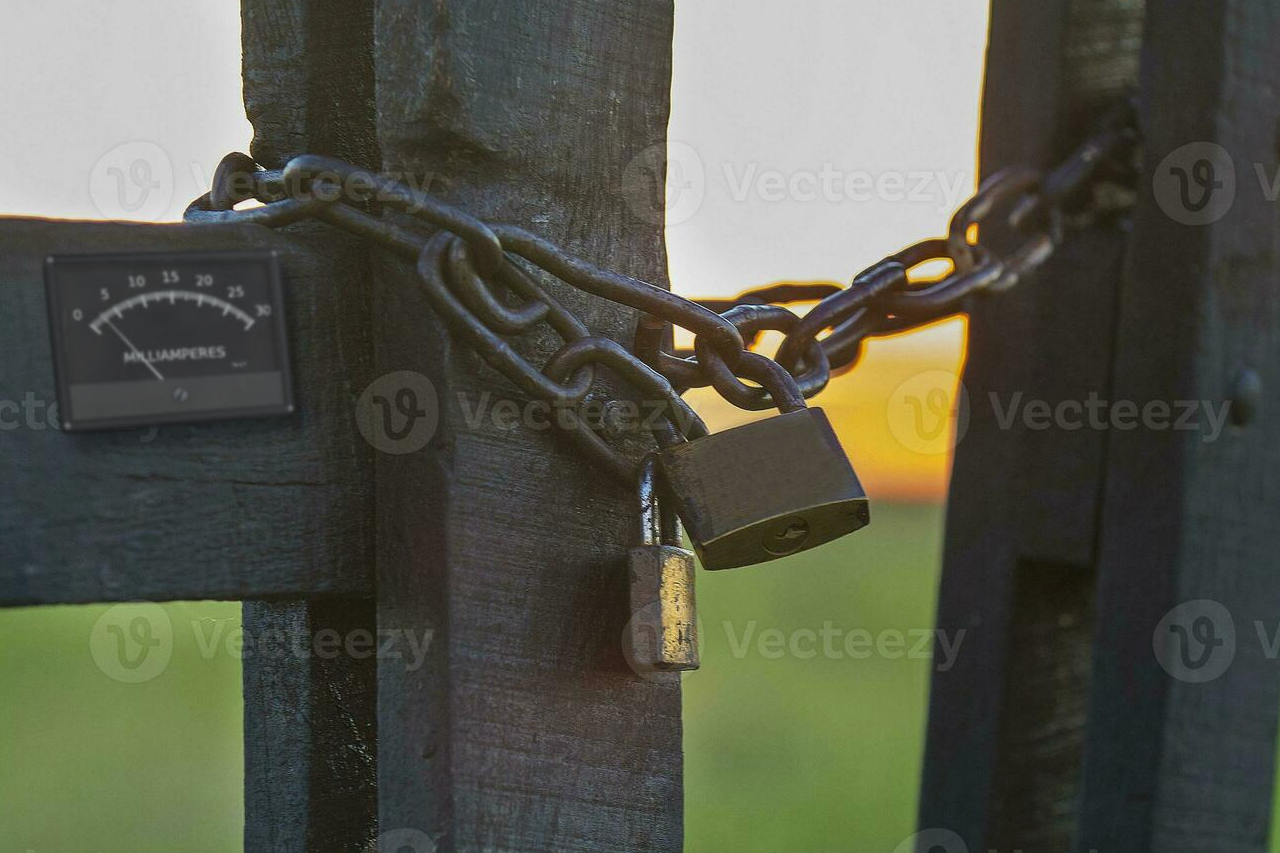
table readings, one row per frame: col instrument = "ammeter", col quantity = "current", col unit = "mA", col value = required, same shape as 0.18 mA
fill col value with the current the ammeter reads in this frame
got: 2.5 mA
